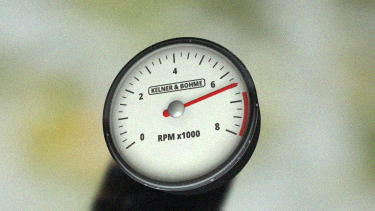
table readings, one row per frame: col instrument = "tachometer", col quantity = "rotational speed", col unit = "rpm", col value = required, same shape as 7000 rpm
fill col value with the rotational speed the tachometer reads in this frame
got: 6500 rpm
